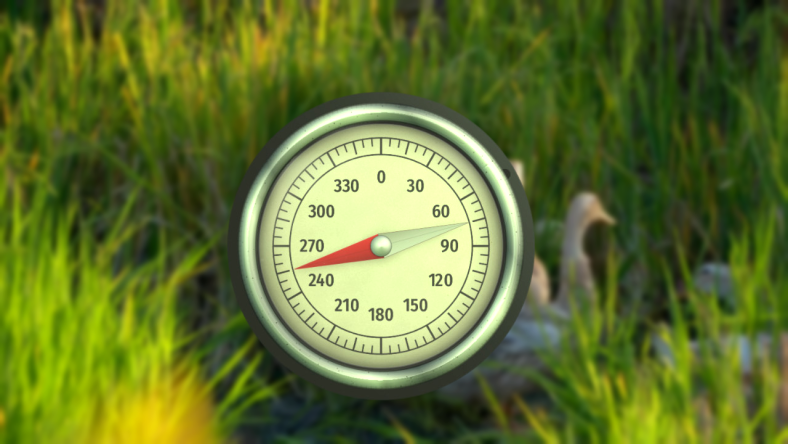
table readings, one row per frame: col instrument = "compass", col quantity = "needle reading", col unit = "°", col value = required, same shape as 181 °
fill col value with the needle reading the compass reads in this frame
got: 255 °
